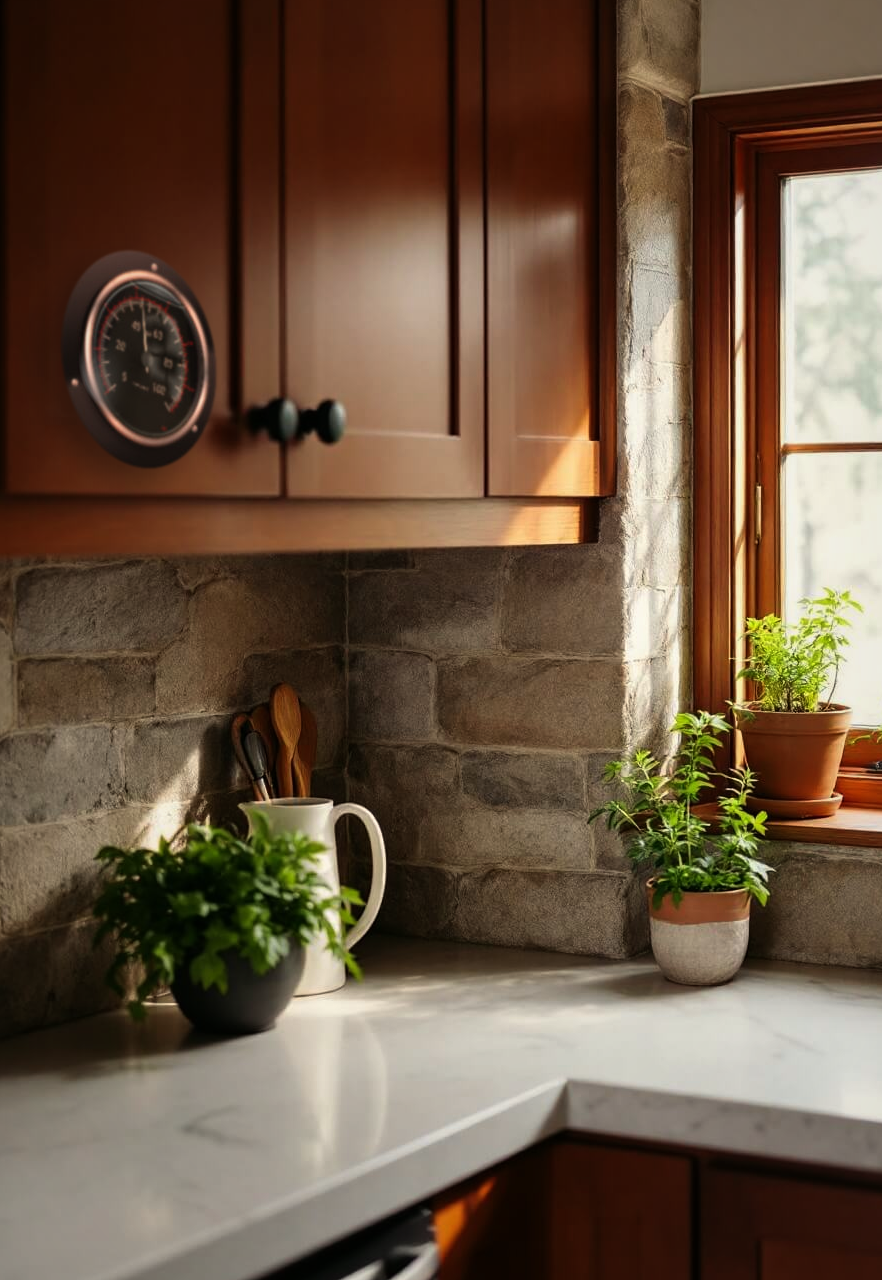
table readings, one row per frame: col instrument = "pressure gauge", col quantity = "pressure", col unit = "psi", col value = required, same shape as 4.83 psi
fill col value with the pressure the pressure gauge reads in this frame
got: 45 psi
